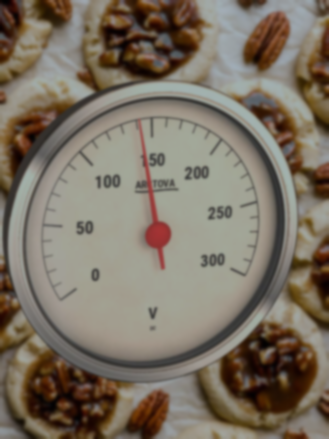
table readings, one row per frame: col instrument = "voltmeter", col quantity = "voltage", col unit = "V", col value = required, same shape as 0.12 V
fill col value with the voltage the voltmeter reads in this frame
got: 140 V
